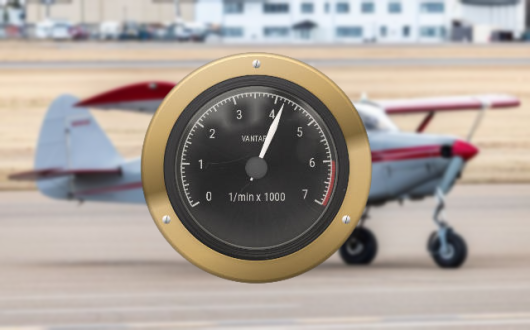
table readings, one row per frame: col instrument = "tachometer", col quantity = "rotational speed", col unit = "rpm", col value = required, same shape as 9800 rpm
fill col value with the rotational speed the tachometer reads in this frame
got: 4200 rpm
